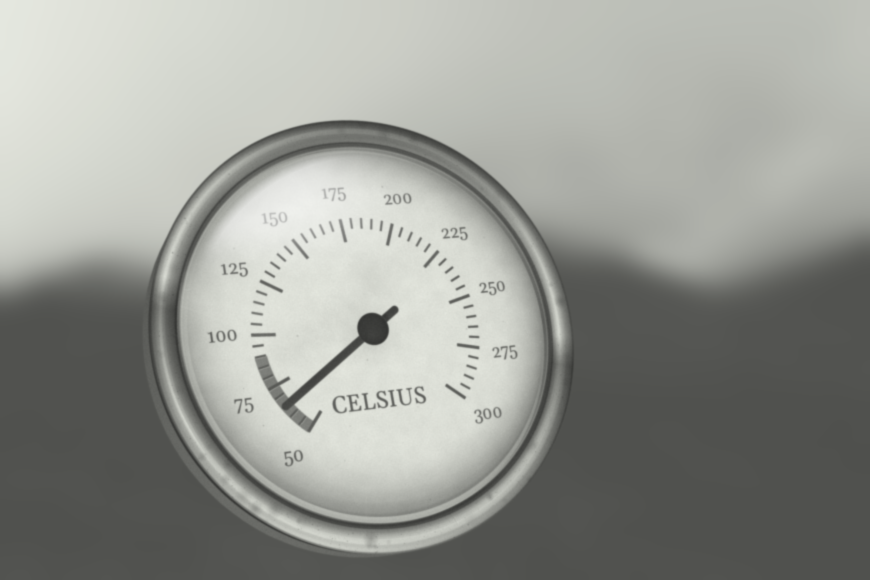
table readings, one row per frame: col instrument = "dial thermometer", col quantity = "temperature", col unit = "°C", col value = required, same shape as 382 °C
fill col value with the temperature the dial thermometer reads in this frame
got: 65 °C
